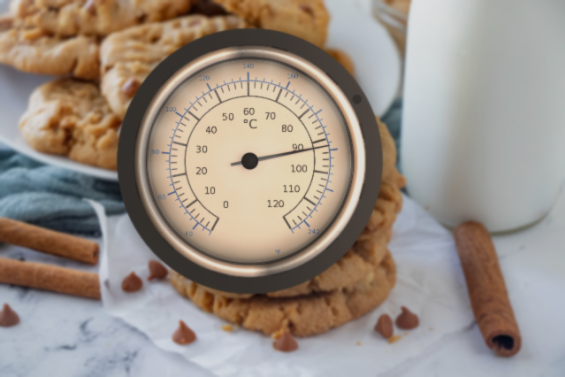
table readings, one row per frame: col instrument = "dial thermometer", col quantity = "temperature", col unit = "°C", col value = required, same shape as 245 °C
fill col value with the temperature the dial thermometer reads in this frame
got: 92 °C
